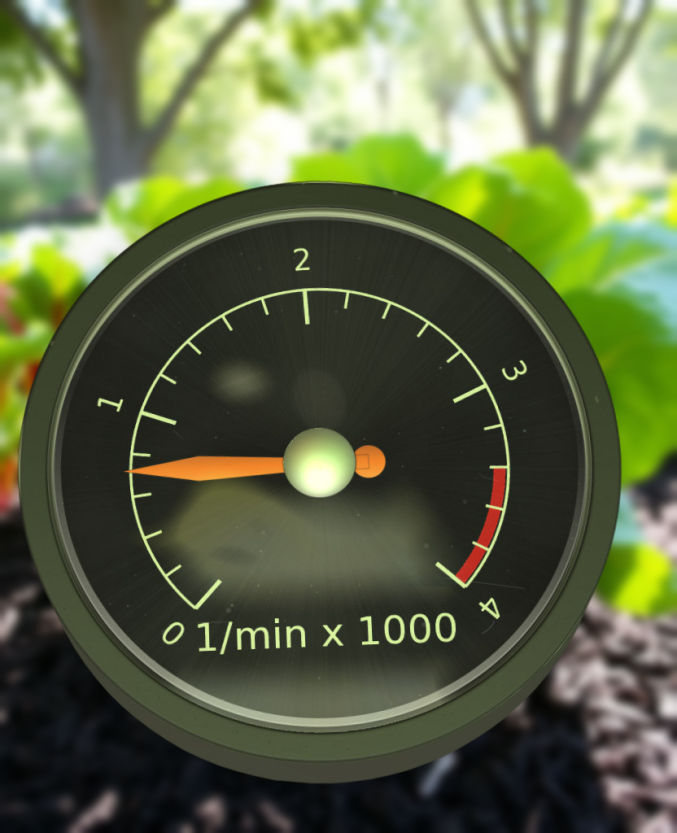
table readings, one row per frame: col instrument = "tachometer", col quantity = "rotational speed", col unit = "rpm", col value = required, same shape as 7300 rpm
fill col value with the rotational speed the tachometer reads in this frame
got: 700 rpm
